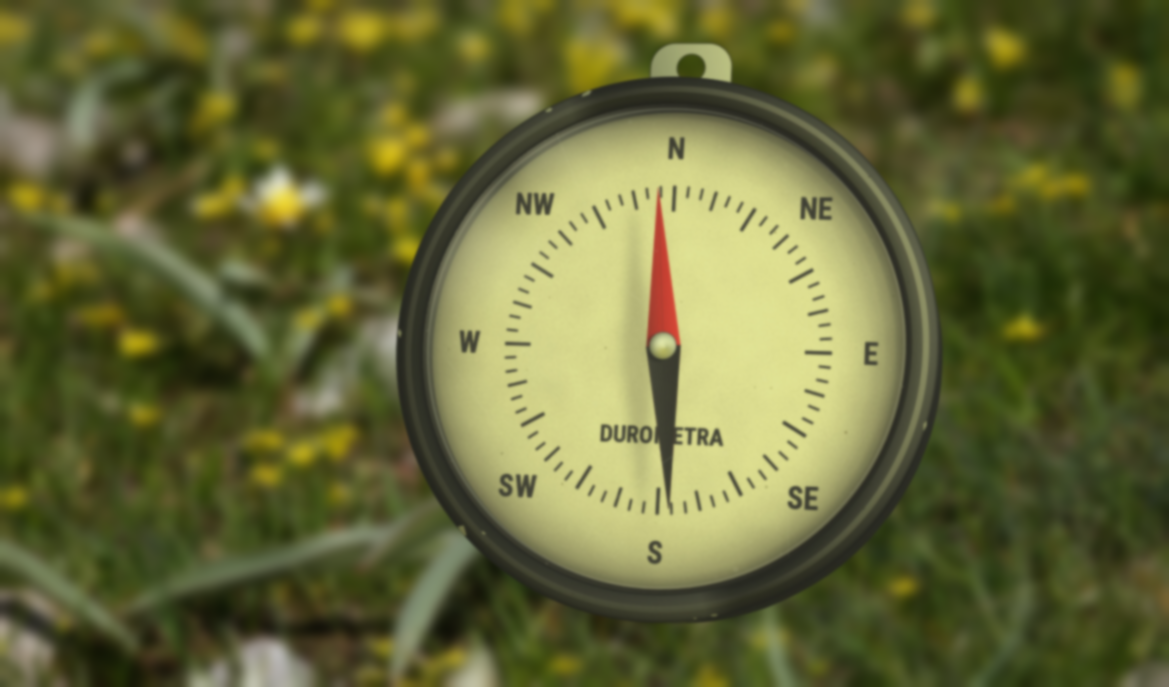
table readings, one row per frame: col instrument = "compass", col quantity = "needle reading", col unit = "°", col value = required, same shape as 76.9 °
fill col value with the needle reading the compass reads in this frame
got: 355 °
